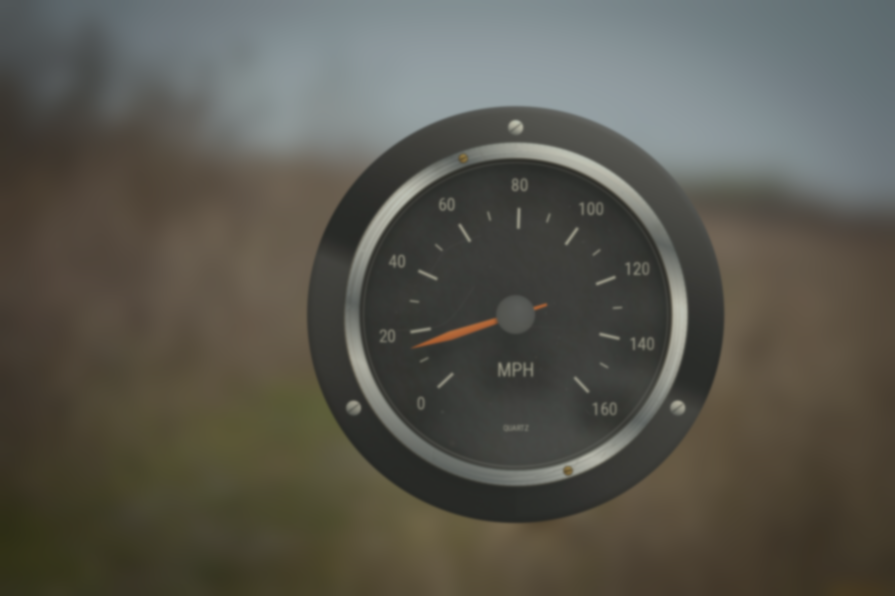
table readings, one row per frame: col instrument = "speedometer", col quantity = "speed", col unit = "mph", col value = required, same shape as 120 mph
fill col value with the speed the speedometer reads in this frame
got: 15 mph
